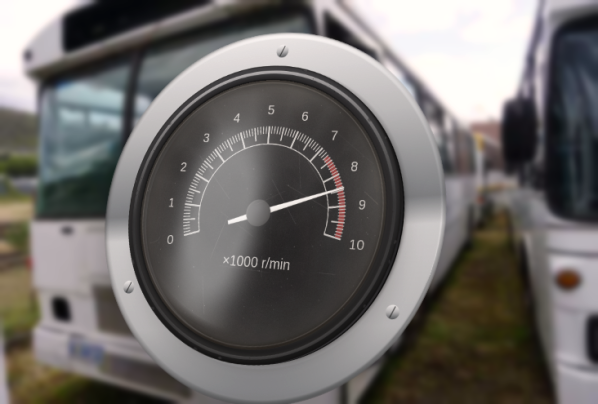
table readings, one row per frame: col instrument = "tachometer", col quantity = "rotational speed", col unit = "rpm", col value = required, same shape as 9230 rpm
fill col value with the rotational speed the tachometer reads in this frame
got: 8500 rpm
